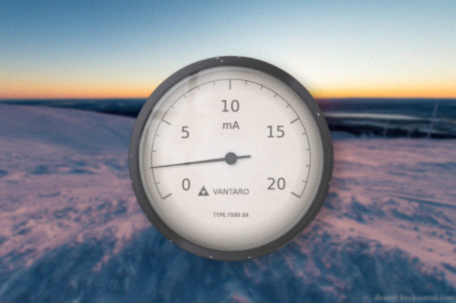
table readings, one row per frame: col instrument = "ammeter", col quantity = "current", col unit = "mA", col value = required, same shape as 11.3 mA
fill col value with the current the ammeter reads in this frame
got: 2 mA
